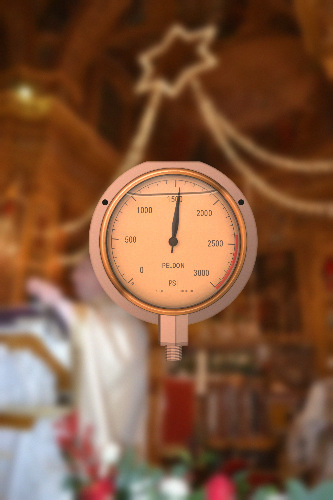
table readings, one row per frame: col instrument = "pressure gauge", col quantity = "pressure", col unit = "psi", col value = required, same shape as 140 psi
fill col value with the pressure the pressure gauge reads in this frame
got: 1550 psi
